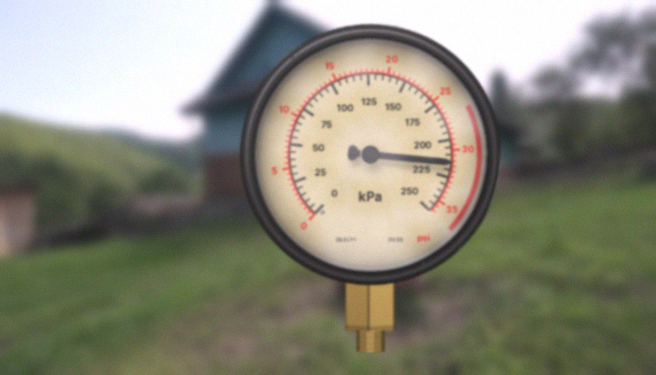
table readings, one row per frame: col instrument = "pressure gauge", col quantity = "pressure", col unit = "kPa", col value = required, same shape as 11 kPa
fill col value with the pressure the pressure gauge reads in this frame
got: 215 kPa
